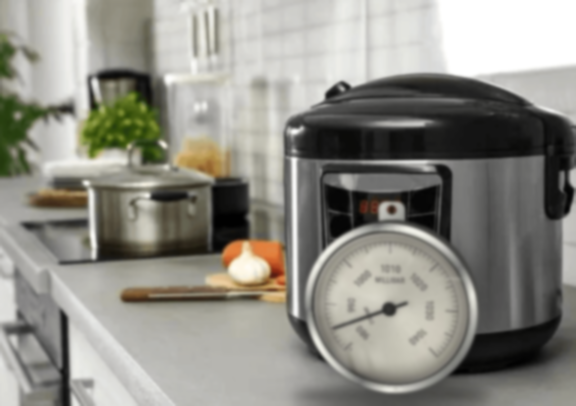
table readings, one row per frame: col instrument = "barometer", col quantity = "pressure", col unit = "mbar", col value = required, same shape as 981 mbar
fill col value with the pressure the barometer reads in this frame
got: 985 mbar
